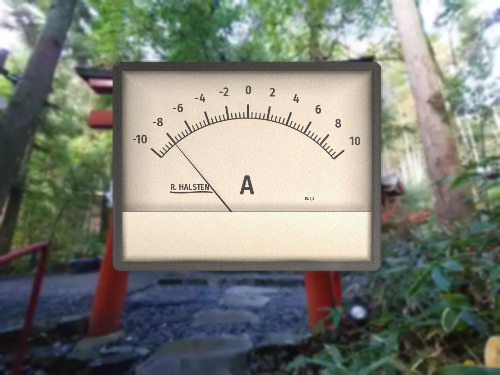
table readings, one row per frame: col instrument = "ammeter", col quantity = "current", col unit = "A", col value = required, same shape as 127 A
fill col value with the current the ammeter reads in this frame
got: -8 A
